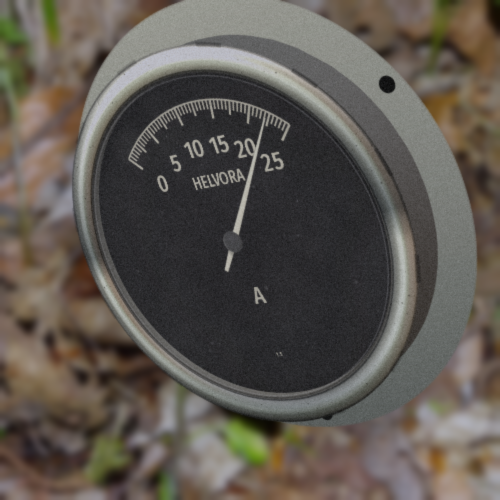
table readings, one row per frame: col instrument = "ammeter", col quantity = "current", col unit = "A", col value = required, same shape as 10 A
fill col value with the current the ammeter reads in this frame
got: 22.5 A
